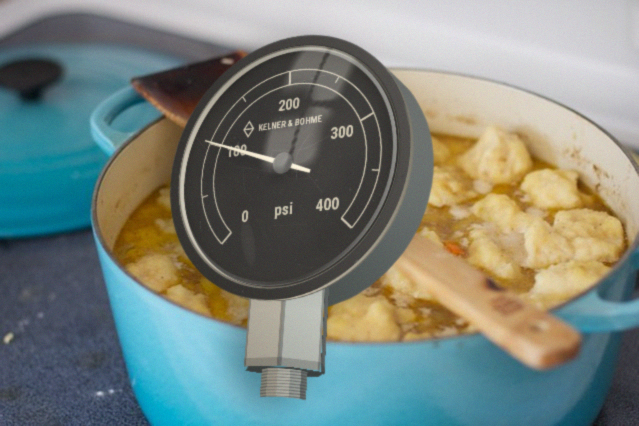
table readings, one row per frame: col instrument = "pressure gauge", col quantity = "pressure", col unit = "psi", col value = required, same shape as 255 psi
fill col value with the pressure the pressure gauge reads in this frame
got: 100 psi
